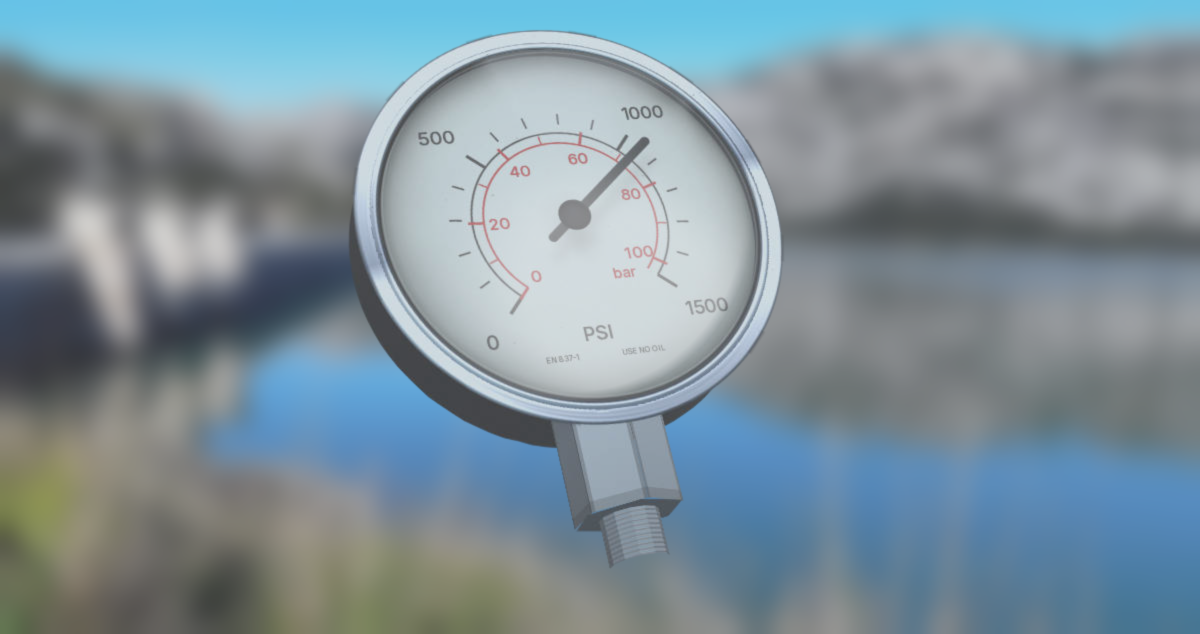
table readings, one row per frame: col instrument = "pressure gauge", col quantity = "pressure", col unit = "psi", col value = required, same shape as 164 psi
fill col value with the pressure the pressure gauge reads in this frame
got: 1050 psi
